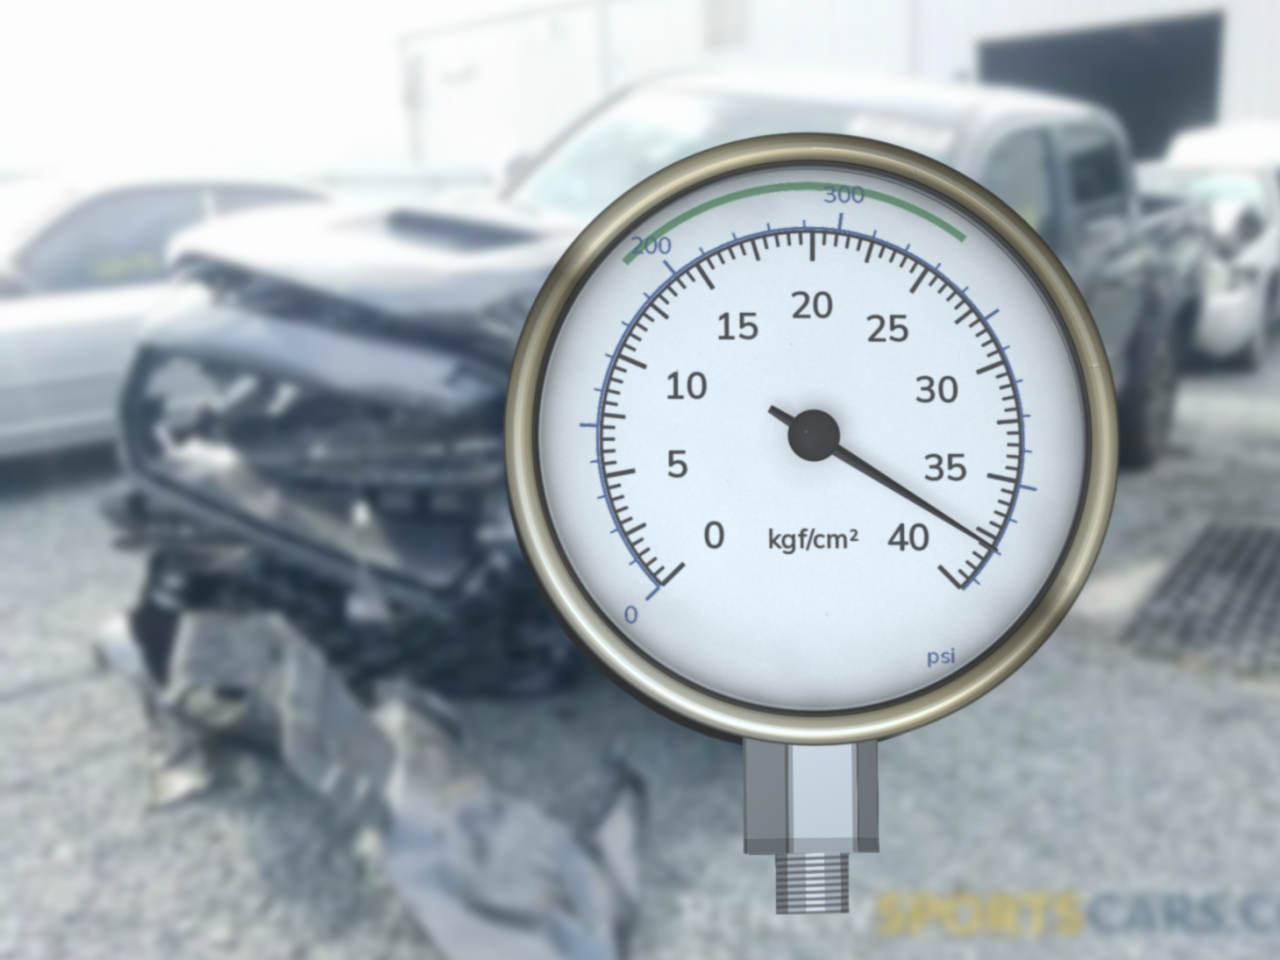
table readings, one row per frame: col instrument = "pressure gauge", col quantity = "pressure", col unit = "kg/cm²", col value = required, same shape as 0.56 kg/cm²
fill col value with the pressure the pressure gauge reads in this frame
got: 38 kg/cm²
